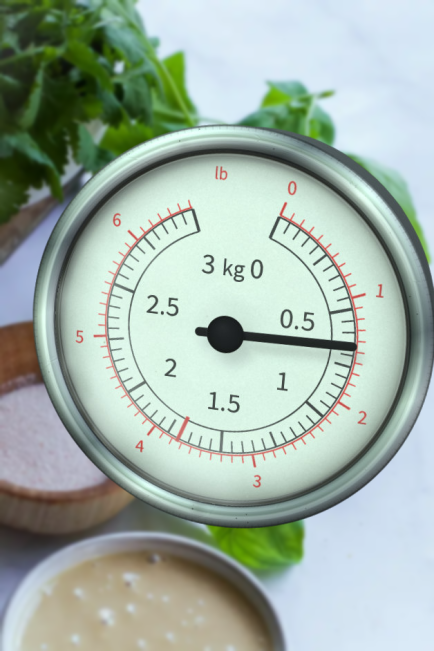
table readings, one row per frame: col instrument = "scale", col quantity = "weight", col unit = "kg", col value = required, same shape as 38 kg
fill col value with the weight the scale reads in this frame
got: 0.65 kg
